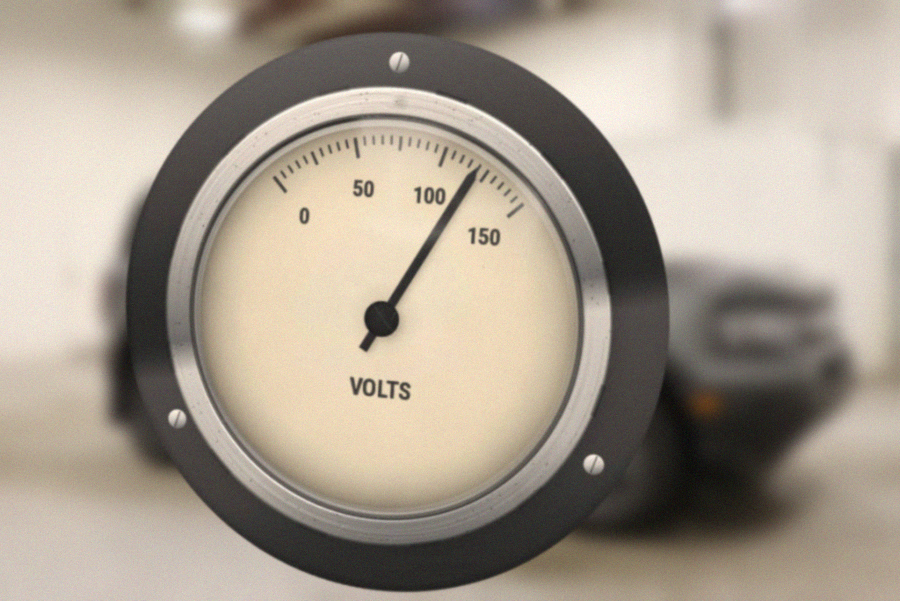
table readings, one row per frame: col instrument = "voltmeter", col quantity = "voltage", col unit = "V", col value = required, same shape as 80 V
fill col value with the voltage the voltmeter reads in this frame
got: 120 V
